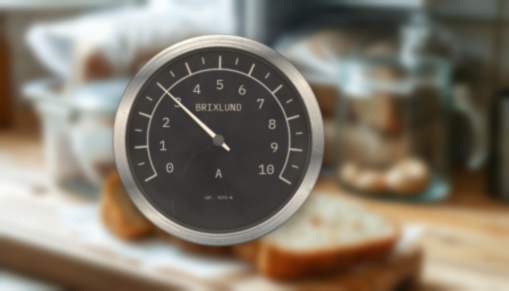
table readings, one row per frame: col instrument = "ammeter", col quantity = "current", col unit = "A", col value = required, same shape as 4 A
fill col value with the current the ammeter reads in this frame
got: 3 A
